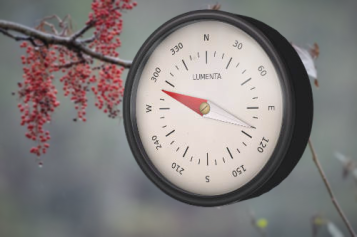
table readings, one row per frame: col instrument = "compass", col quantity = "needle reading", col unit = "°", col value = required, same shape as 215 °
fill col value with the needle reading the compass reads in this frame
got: 290 °
